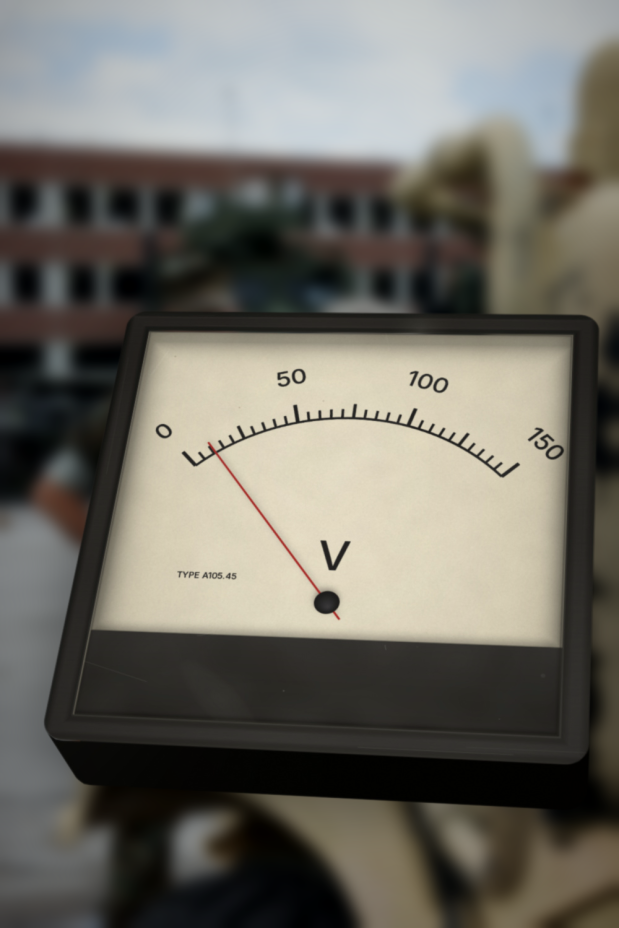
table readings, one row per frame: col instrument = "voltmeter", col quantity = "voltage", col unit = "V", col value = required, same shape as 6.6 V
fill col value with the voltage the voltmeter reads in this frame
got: 10 V
